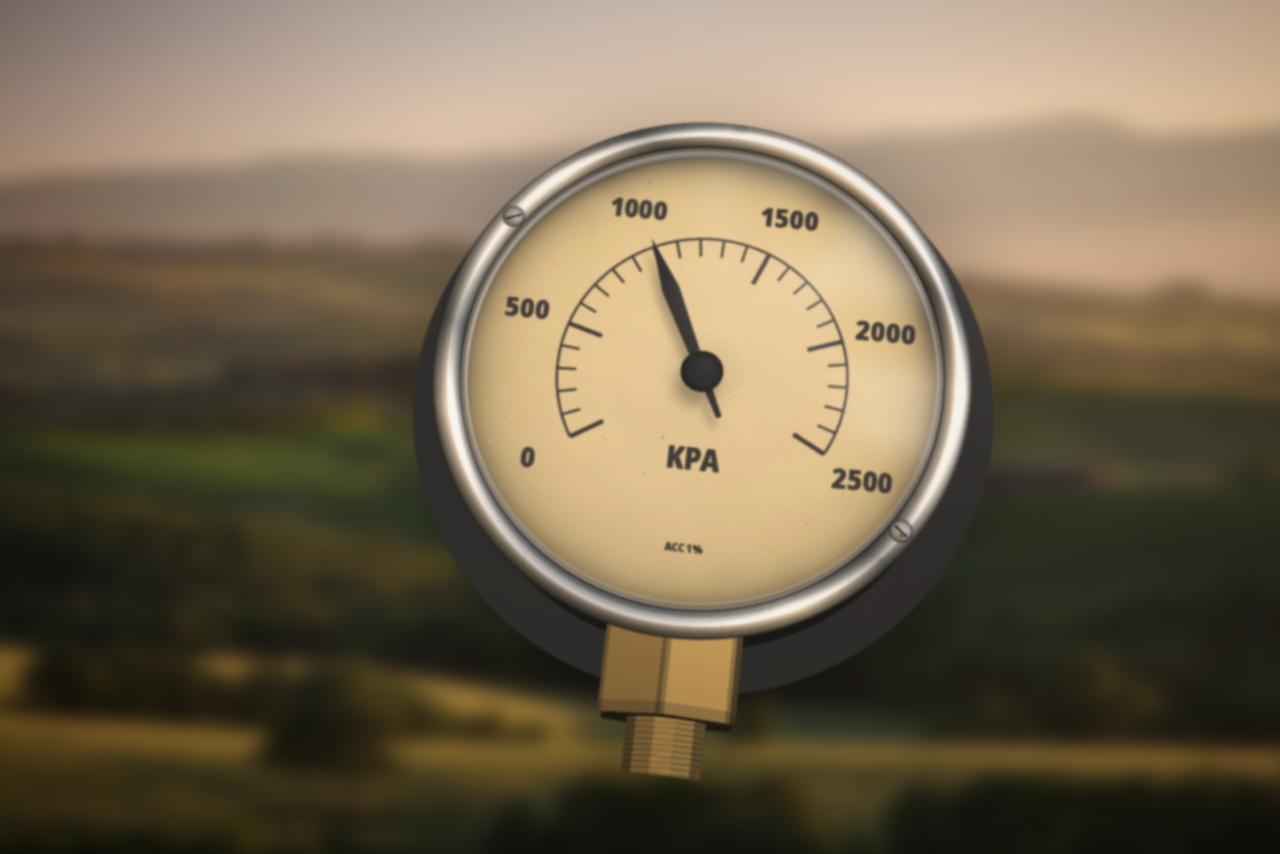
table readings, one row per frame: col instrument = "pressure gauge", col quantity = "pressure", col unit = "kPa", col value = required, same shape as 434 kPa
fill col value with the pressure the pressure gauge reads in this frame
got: 1000 kPa
